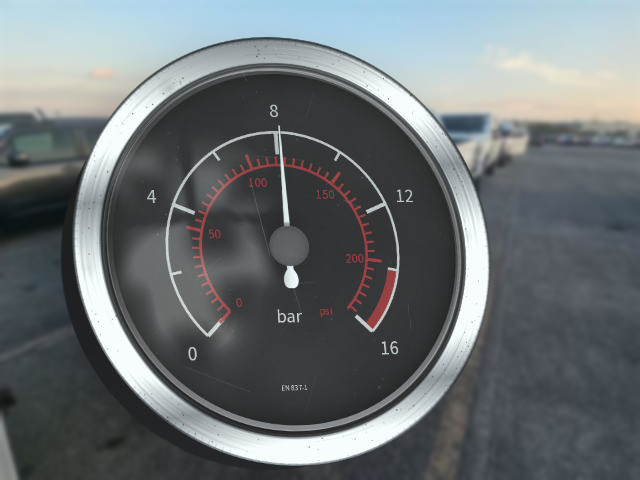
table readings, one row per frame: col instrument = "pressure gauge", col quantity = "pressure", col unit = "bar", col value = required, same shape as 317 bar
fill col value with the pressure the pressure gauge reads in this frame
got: 8 bar
